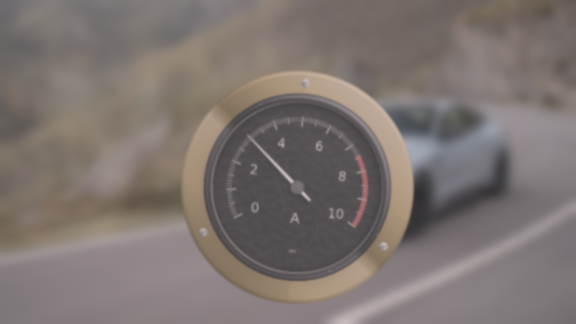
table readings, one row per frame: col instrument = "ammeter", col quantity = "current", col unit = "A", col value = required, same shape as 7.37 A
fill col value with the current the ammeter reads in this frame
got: 3 A
